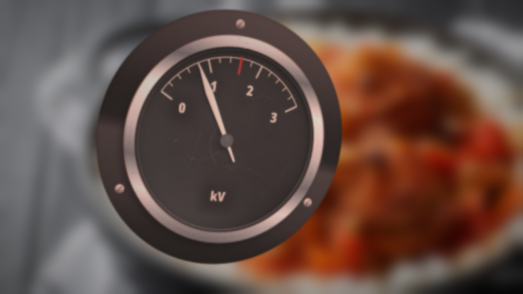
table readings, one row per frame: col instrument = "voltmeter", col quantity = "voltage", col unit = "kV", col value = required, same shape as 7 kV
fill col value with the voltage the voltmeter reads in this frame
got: 0.8 kV
